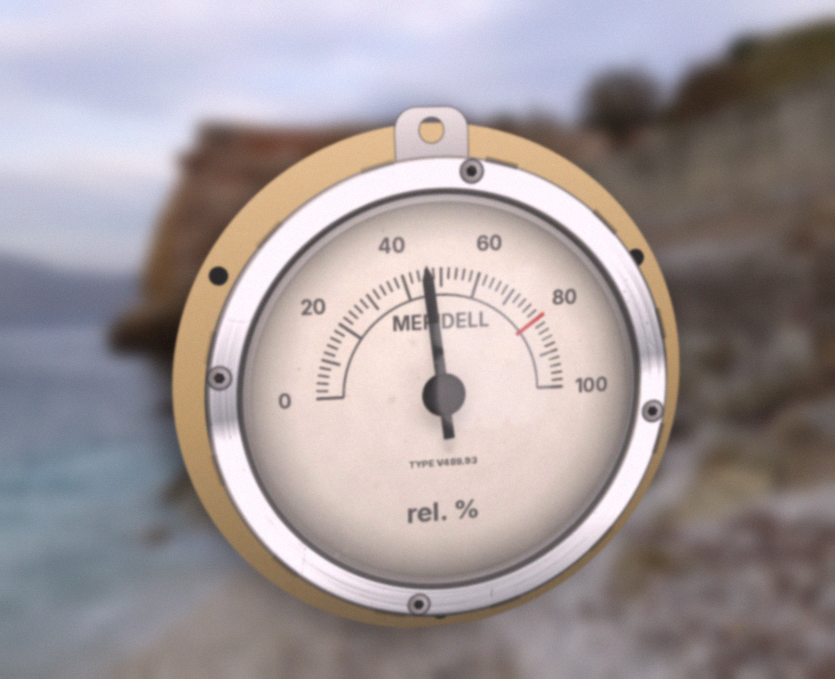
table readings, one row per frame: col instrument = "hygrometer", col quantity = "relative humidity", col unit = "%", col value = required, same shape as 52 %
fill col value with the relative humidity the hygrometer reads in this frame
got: 46 %
